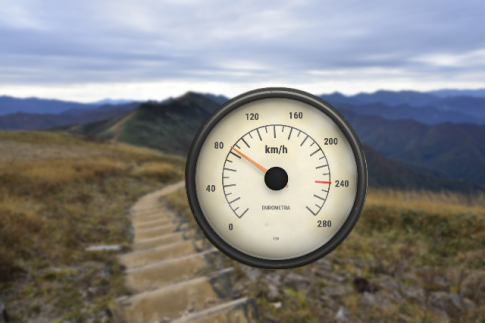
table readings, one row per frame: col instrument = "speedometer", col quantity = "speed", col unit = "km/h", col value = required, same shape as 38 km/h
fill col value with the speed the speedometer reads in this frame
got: 85 km/h
